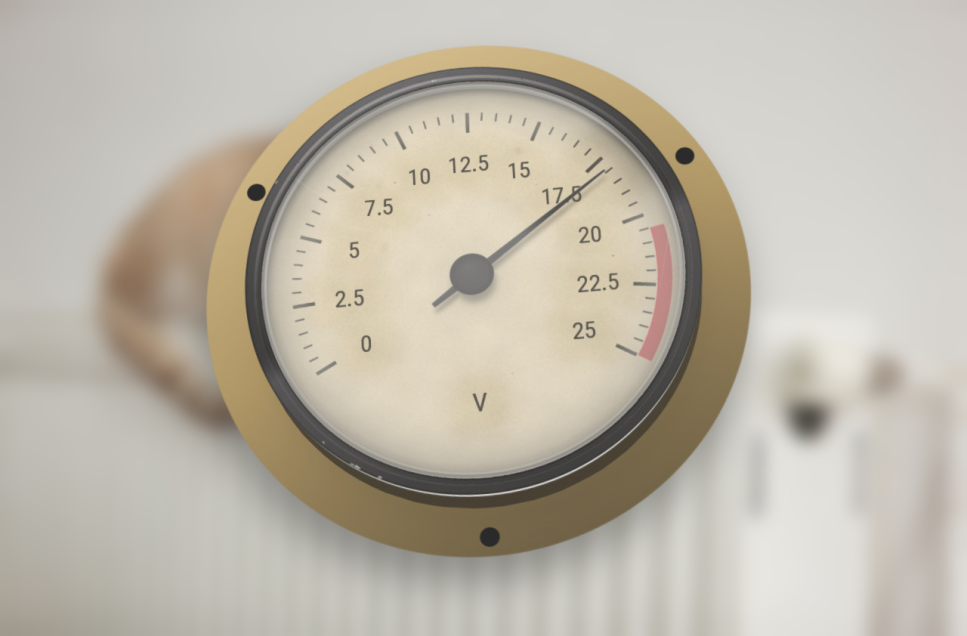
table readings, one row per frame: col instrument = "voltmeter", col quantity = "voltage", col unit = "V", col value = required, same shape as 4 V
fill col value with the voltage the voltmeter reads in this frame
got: 18 V
